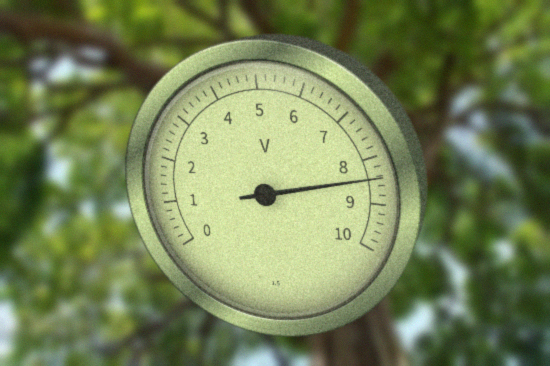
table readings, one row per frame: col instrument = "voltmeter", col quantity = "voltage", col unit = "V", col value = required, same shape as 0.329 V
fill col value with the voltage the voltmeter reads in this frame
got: 8.4 V
